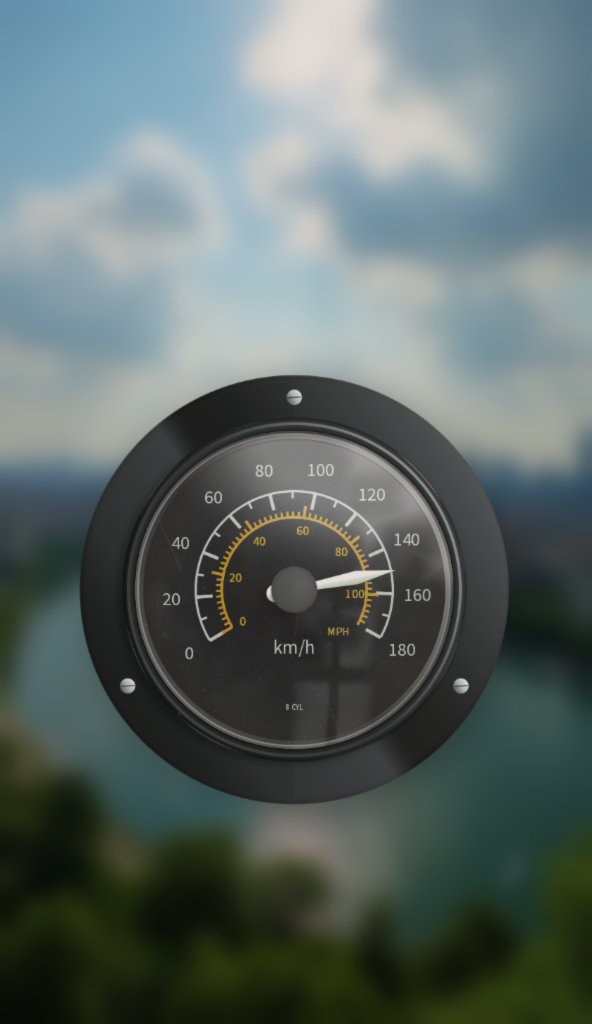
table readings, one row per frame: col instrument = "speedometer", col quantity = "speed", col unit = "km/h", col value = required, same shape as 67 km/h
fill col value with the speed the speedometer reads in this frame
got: 150 km/h
